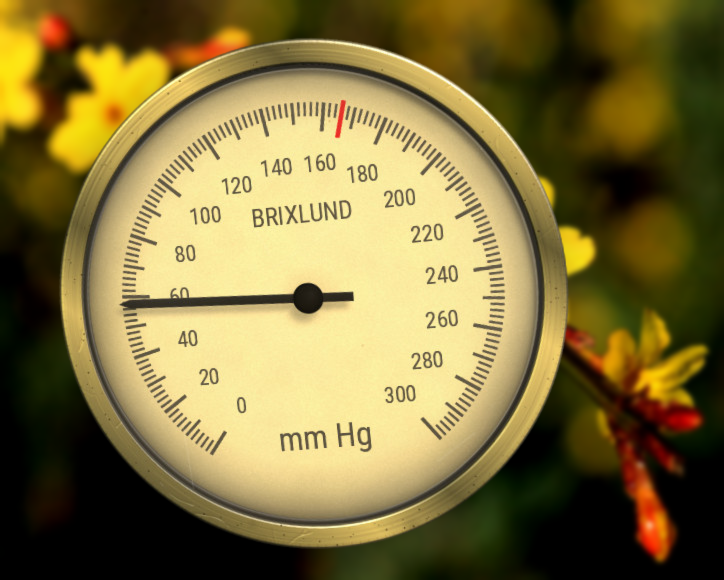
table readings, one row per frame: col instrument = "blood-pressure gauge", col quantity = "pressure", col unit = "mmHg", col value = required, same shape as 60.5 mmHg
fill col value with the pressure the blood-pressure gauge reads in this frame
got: 58 mmHg
